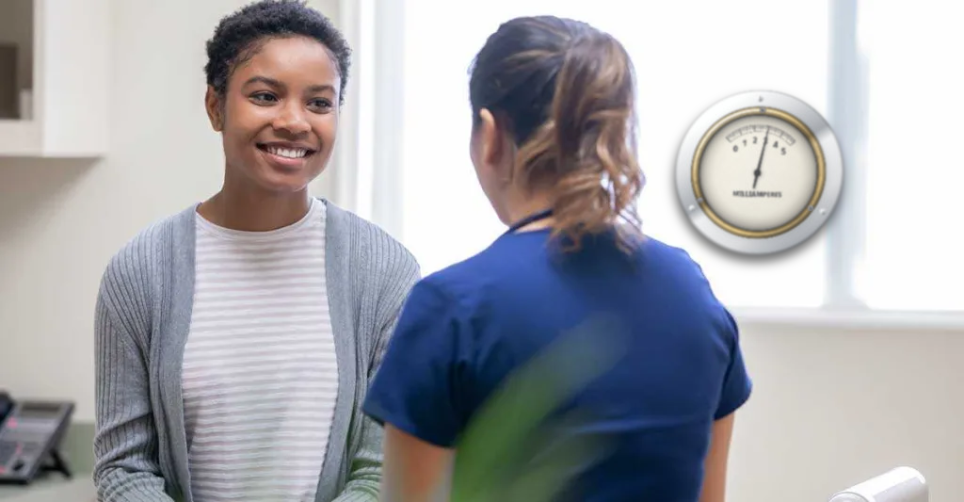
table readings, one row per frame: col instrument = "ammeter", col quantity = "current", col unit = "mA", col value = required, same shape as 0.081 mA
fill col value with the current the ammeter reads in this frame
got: 3 mA
